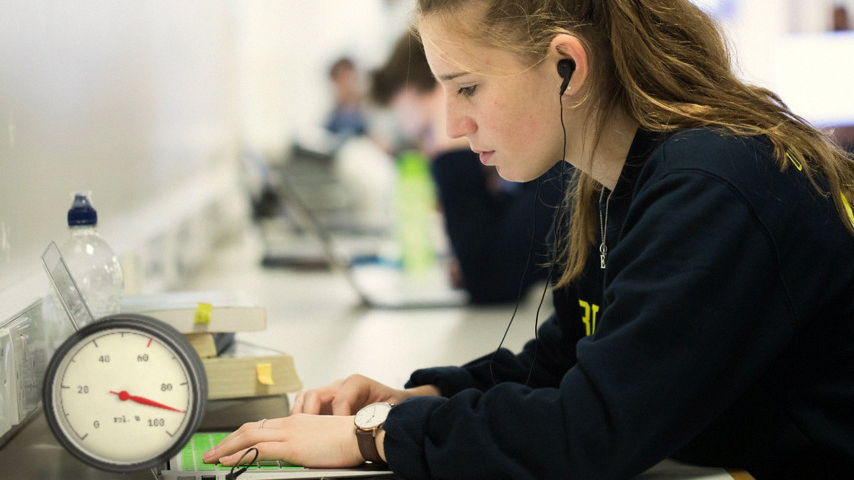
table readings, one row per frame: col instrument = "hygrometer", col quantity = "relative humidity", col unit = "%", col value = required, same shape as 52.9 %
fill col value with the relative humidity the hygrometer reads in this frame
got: 90 %
